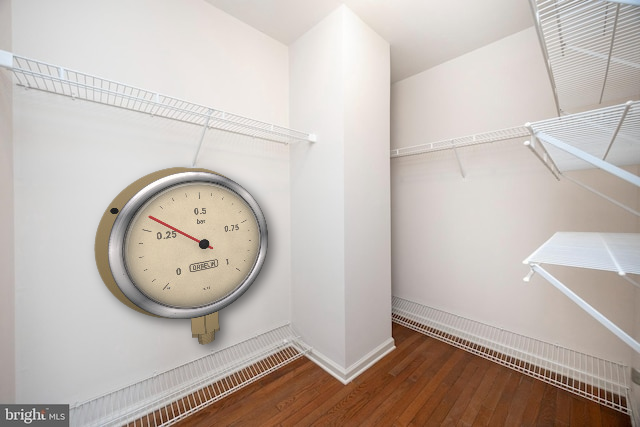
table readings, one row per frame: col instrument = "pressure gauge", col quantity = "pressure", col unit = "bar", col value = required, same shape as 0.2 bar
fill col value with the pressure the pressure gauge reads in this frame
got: 0.3 bar
